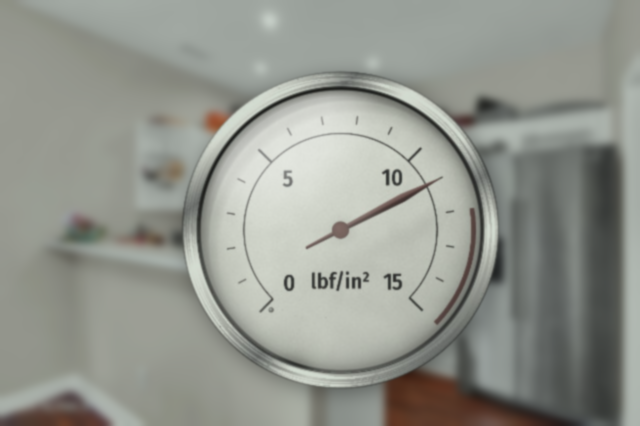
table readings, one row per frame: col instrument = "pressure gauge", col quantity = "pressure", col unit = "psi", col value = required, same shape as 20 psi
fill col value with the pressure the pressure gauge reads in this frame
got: 11 psi
